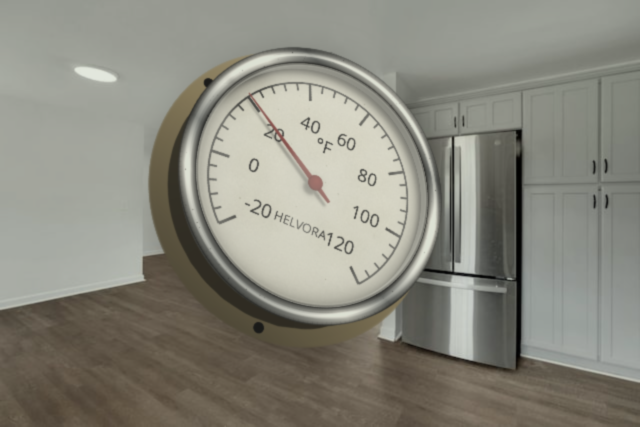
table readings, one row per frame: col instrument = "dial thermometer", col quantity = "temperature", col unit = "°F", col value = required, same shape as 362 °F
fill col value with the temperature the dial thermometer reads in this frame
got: 20 °F
